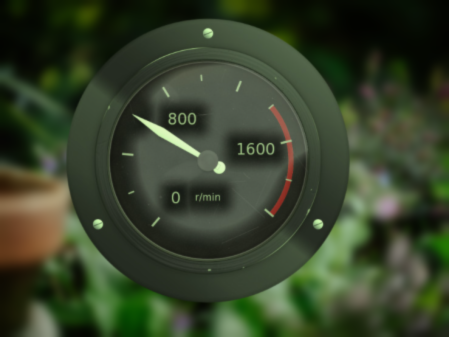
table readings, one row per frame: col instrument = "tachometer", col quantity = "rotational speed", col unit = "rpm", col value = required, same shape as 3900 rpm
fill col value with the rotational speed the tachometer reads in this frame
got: 600 rpm
